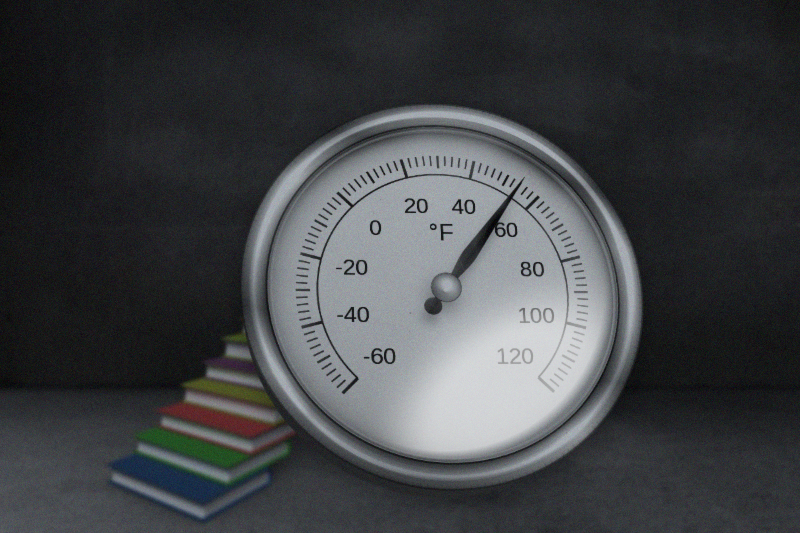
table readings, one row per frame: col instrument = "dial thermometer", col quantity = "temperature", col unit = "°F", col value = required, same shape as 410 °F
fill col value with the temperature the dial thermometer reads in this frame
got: 54 °F
